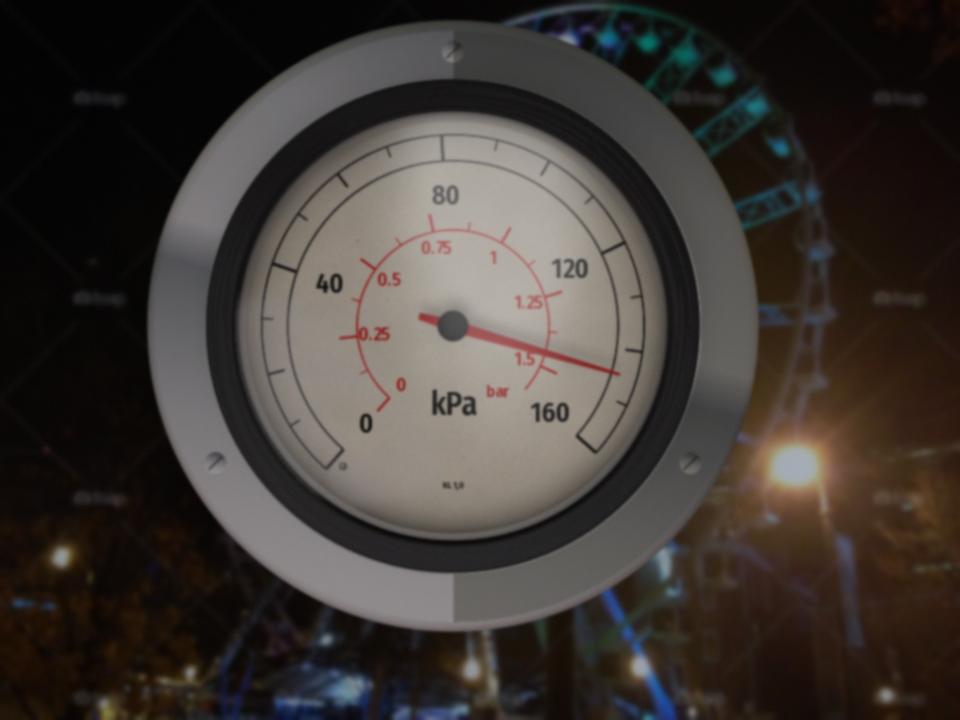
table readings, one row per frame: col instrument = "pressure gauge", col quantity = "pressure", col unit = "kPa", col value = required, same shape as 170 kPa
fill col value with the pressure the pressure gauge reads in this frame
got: 145 kPa
